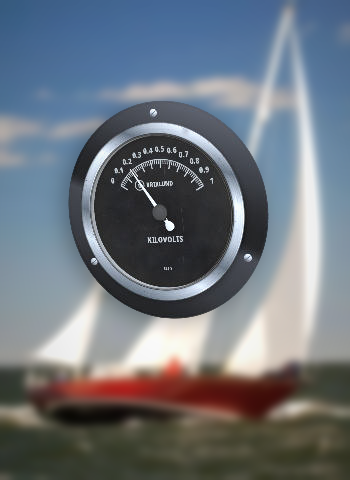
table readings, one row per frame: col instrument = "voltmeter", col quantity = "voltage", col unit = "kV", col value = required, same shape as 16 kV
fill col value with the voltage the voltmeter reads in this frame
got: 0.2 kV
